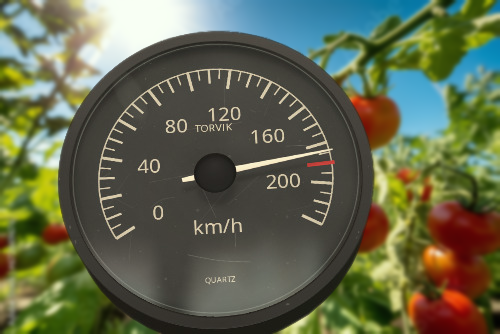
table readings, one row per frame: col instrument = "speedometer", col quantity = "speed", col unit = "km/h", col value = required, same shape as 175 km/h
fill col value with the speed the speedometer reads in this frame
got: 185 km/h
